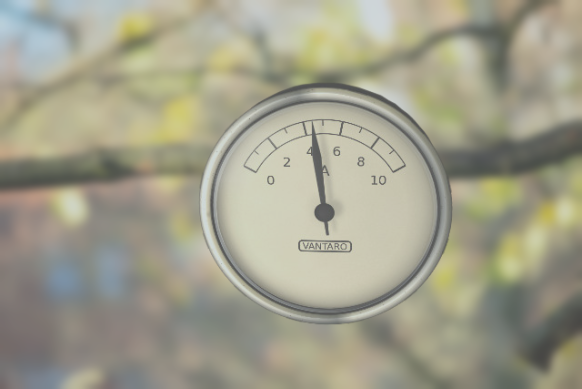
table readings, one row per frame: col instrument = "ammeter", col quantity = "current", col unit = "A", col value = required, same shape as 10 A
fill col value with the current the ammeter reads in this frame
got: 4.5 A
